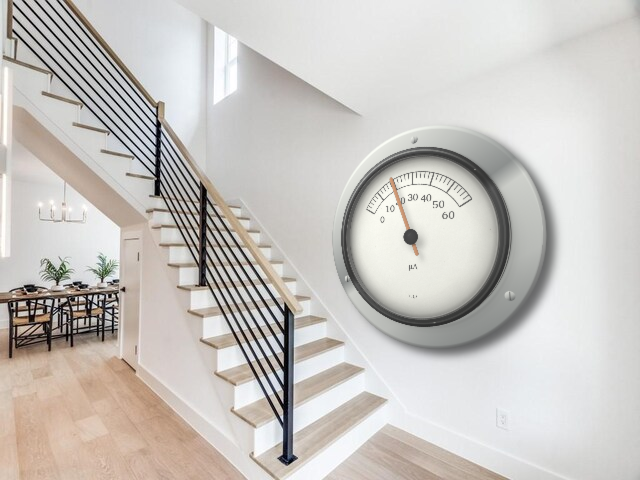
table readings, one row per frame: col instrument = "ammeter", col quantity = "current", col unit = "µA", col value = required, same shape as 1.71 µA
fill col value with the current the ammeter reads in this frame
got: 20 µA
